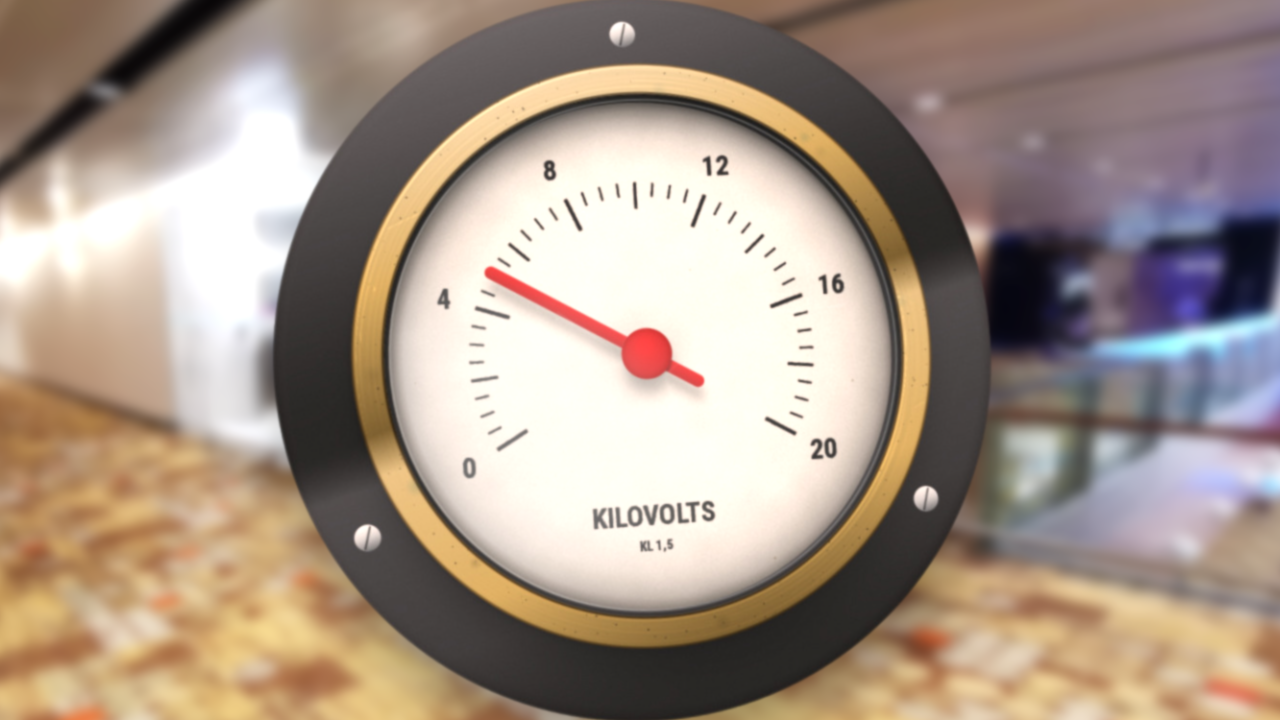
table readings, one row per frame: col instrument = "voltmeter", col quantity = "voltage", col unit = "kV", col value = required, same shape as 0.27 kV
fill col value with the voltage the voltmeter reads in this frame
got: 5 kV
